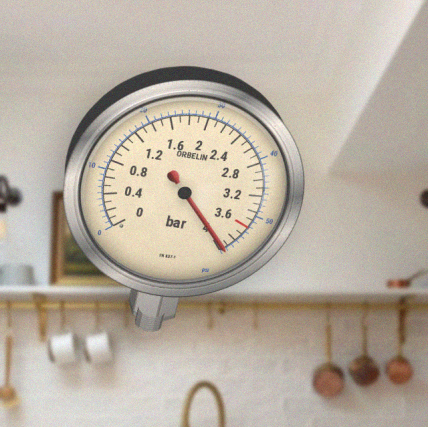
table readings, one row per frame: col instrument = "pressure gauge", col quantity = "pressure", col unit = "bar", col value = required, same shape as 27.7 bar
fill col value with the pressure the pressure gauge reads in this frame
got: 3.95 bar
